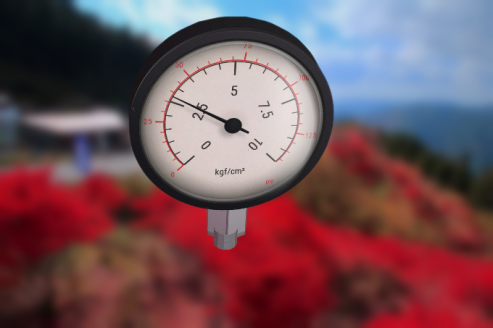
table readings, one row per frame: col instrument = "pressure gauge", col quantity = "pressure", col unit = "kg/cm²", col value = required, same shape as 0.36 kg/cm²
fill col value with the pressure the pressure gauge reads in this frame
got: 2.75 kg/cm²
